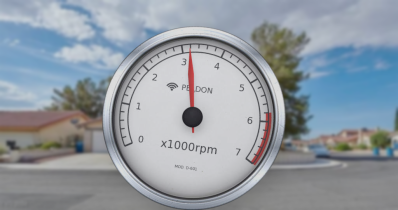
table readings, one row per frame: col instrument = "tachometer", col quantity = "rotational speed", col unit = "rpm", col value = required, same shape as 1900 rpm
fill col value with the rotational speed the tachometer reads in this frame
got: 3200 rpm
